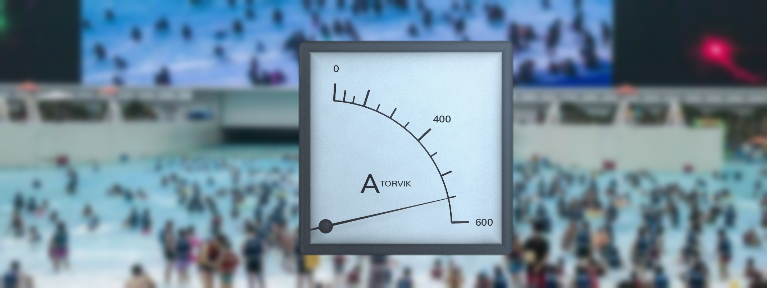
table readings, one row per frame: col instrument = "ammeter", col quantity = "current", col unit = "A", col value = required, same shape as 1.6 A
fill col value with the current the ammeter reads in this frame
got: 550 A
